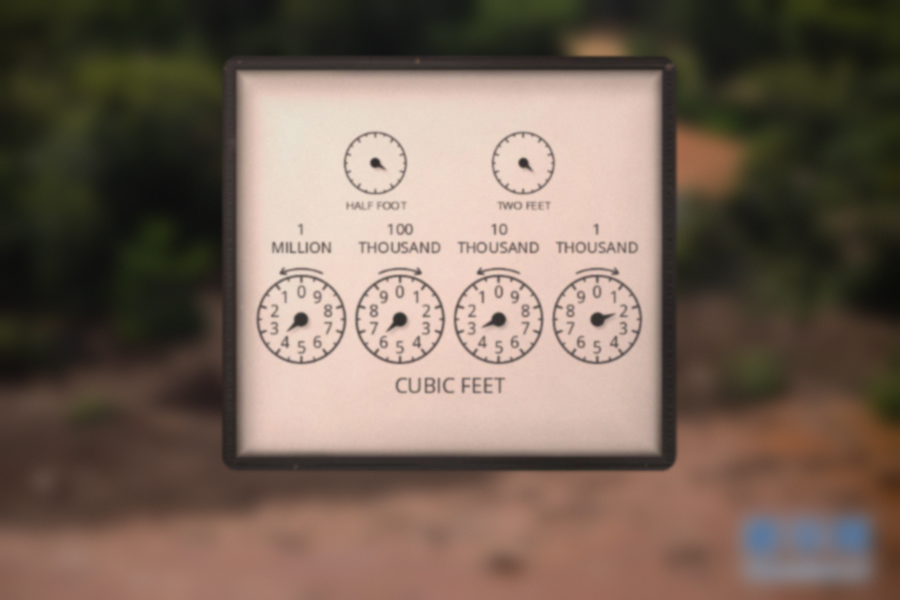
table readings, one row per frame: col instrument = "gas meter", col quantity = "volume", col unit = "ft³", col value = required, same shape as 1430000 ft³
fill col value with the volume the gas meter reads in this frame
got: 363200 ft³
